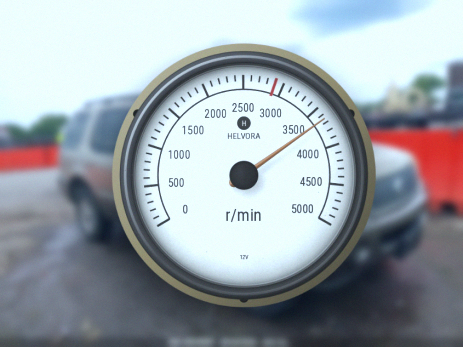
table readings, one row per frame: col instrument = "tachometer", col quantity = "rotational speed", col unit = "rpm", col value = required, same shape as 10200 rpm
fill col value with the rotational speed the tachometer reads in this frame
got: 3650 rpm
